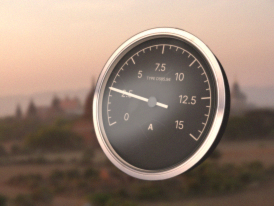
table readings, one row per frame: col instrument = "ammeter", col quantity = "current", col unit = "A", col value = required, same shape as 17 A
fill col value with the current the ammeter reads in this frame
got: 2.5 A
